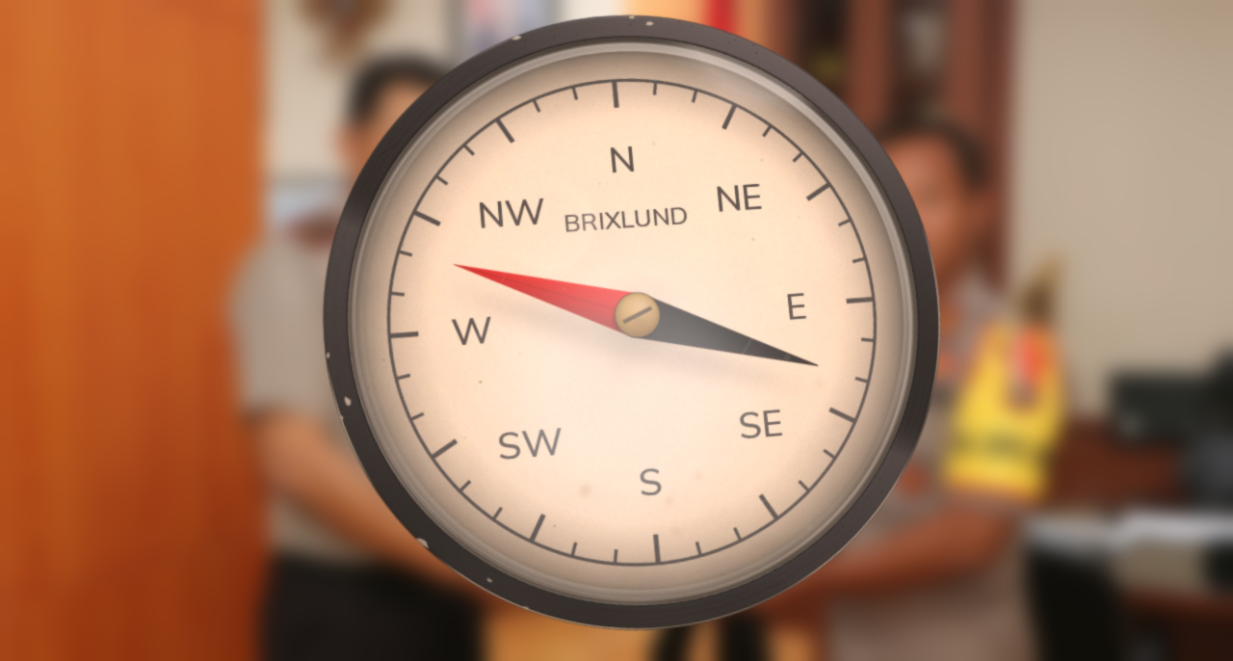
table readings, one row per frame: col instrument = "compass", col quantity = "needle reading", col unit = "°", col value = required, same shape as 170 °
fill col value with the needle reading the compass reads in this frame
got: 290 °
